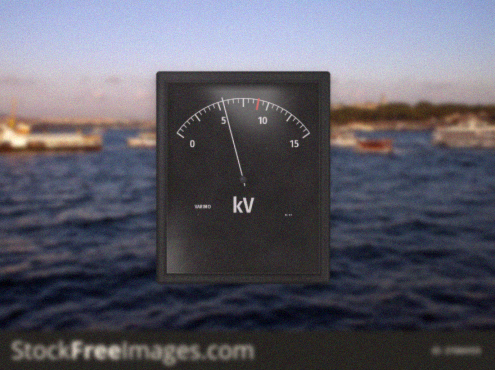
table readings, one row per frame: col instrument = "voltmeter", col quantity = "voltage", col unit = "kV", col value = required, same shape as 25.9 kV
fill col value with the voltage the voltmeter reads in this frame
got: 5.5 kV
